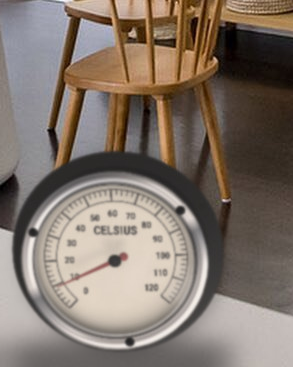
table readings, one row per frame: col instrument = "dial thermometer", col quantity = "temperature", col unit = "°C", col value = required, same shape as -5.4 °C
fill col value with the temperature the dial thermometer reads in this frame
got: 10 °C
